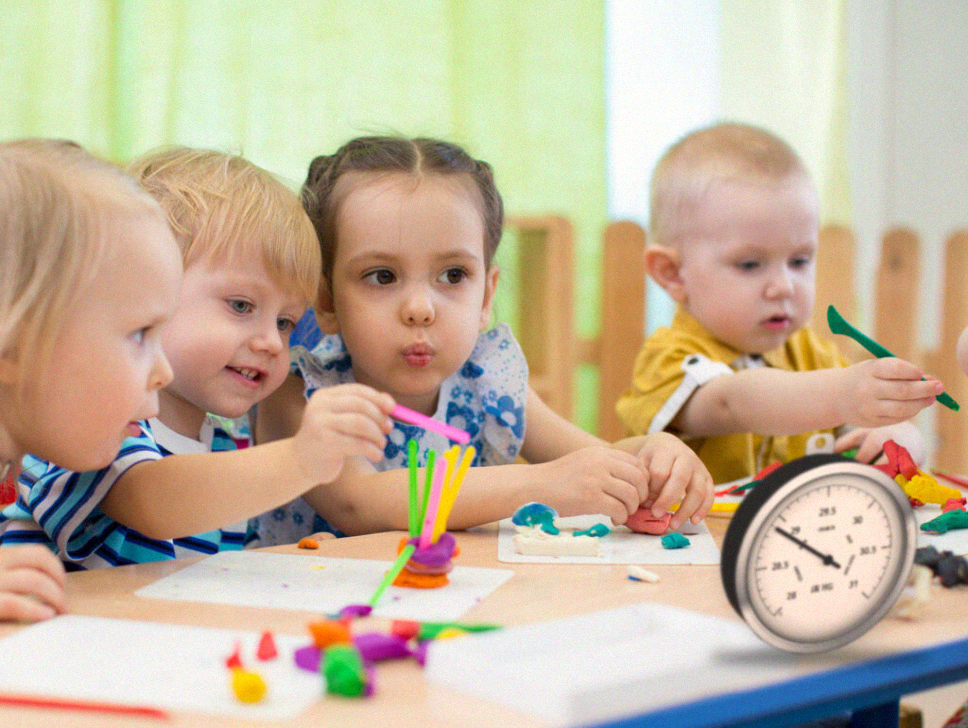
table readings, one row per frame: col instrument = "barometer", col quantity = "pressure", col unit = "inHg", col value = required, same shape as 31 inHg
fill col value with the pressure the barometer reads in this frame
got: 28.9 inHg
